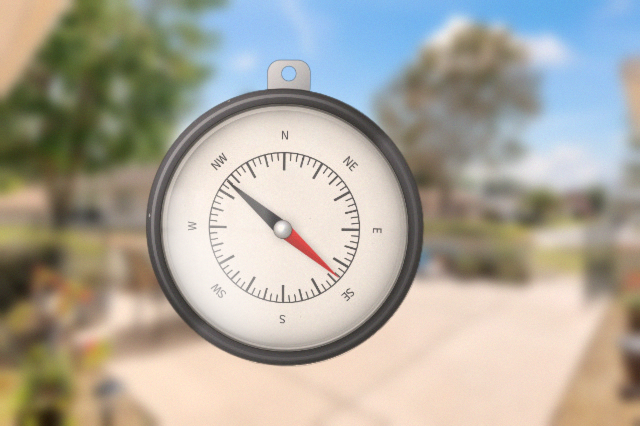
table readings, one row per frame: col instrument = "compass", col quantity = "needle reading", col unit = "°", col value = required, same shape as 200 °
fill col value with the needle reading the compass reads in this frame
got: 130 °
